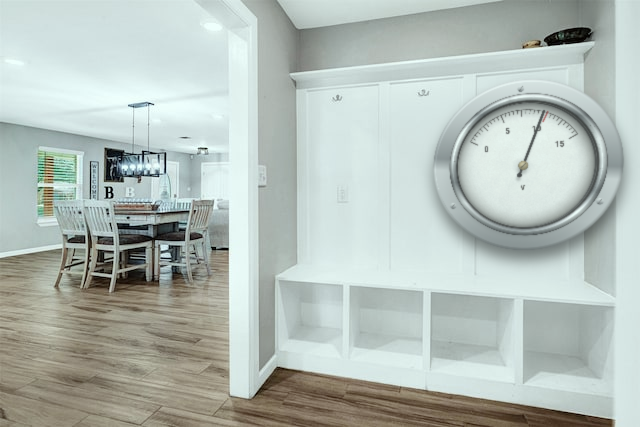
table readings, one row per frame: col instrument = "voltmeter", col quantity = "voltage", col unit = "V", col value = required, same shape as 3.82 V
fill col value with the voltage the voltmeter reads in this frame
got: 10 V
